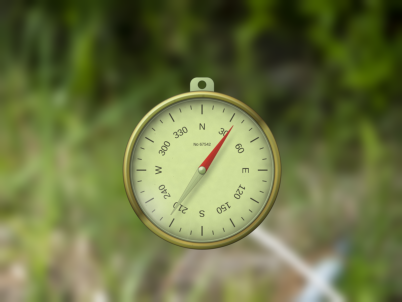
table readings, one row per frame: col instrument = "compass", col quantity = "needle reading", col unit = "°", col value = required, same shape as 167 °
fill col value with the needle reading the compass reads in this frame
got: 35 °
